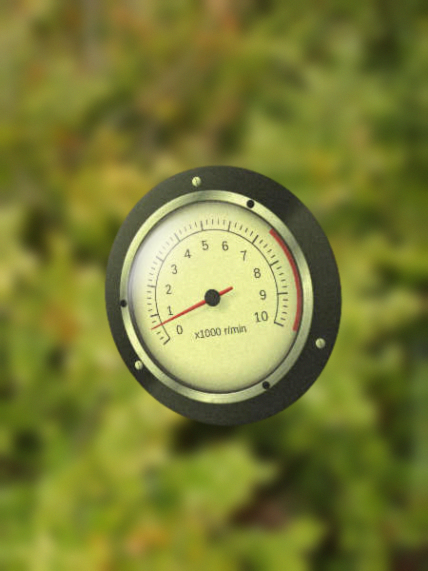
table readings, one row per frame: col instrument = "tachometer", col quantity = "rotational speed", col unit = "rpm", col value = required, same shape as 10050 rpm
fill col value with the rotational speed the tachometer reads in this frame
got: 600 rpm
